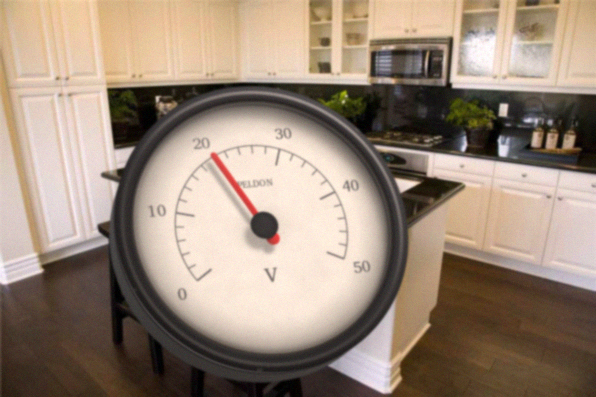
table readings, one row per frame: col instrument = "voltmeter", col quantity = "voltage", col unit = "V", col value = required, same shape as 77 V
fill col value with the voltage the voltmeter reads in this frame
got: 20 V
